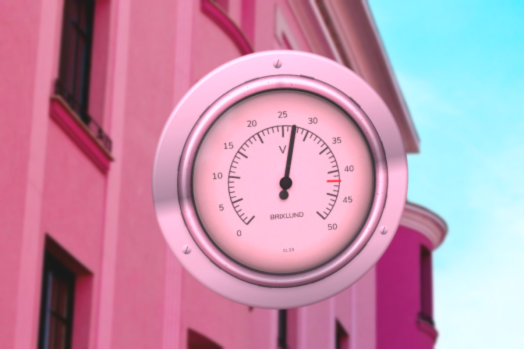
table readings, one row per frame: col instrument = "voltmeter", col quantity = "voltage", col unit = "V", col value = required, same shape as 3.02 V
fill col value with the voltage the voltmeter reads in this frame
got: 27 V
